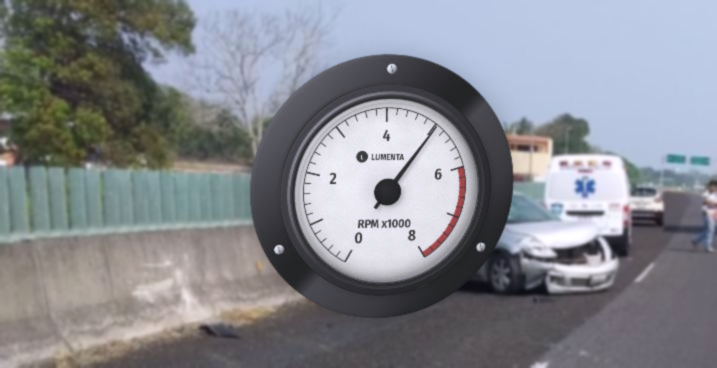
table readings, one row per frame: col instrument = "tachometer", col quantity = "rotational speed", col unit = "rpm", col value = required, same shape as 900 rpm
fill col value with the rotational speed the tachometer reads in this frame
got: 5000 rpm
